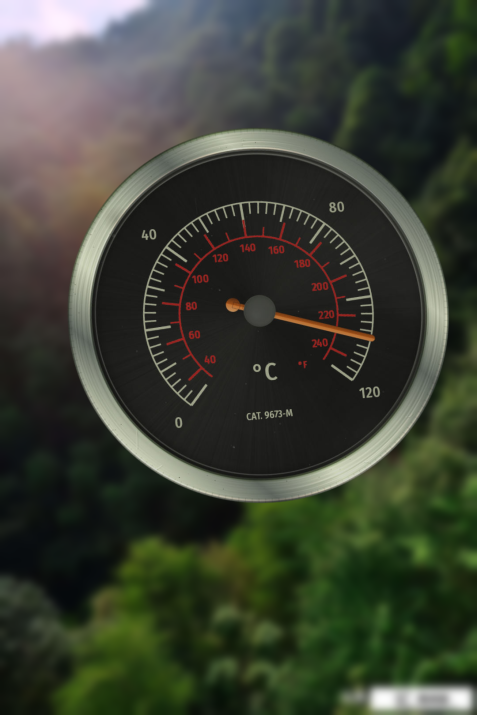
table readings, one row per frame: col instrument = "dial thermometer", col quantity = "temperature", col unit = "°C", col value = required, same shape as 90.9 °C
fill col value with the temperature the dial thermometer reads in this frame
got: 110 °C
